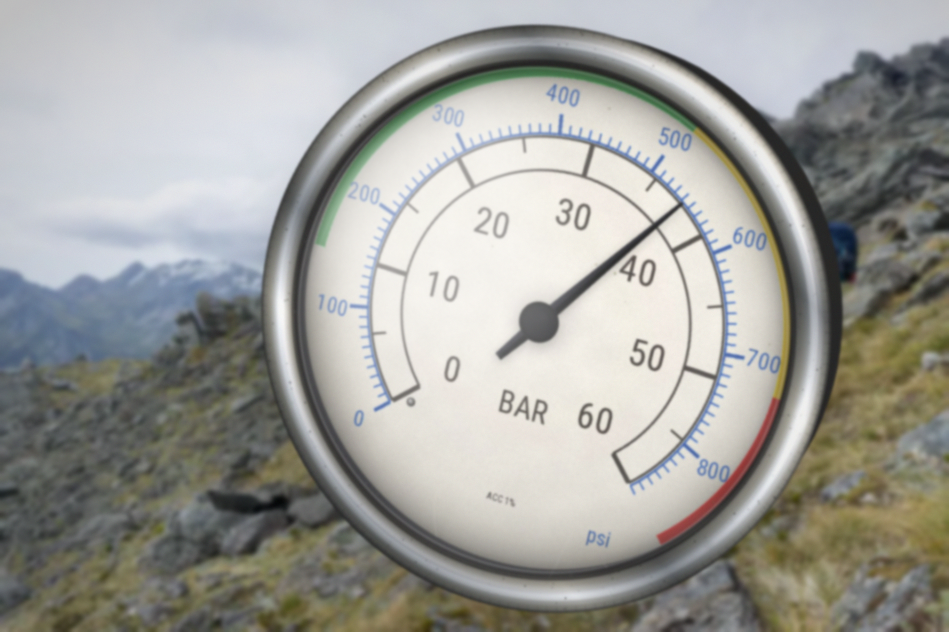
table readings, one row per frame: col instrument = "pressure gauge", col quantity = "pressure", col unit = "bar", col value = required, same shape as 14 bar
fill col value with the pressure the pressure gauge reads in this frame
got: 37.5 bar
